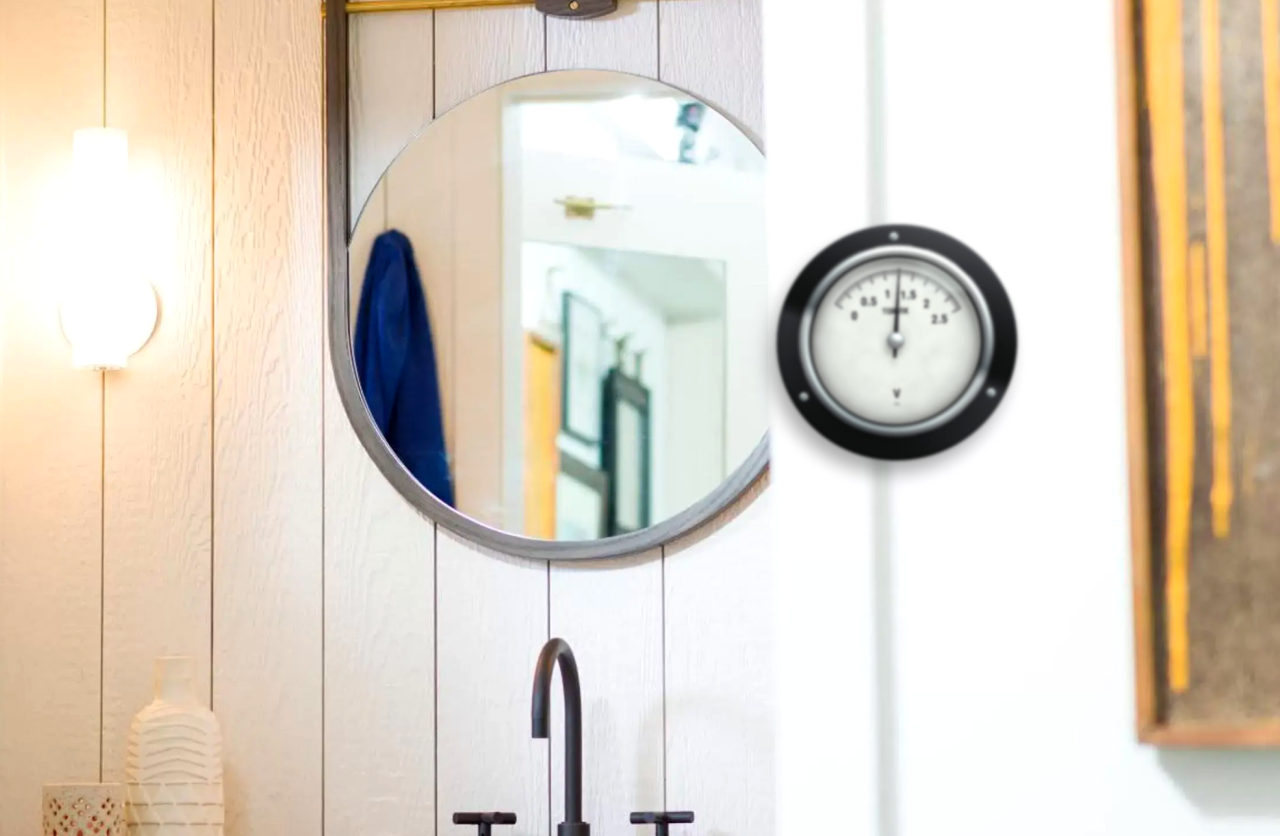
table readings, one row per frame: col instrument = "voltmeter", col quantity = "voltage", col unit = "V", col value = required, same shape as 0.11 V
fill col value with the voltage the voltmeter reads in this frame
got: 1.25 V
